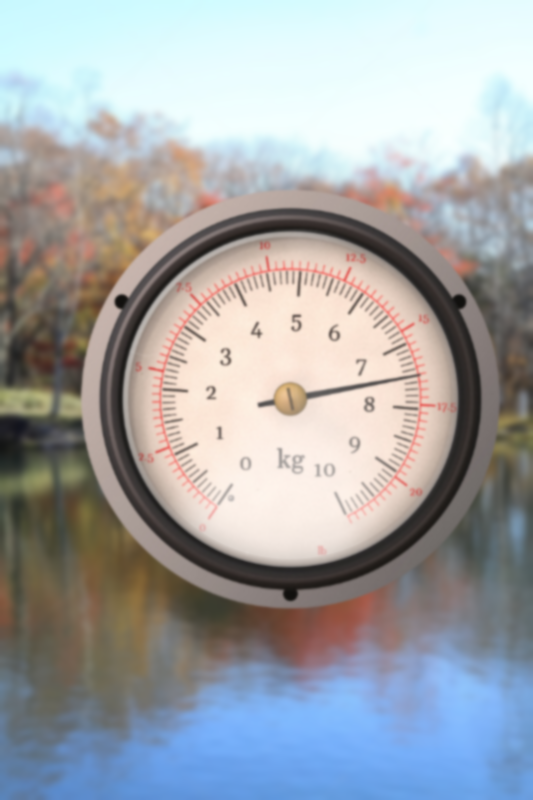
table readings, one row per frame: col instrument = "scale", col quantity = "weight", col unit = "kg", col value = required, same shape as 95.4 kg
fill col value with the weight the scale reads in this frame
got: 7.5 kg
